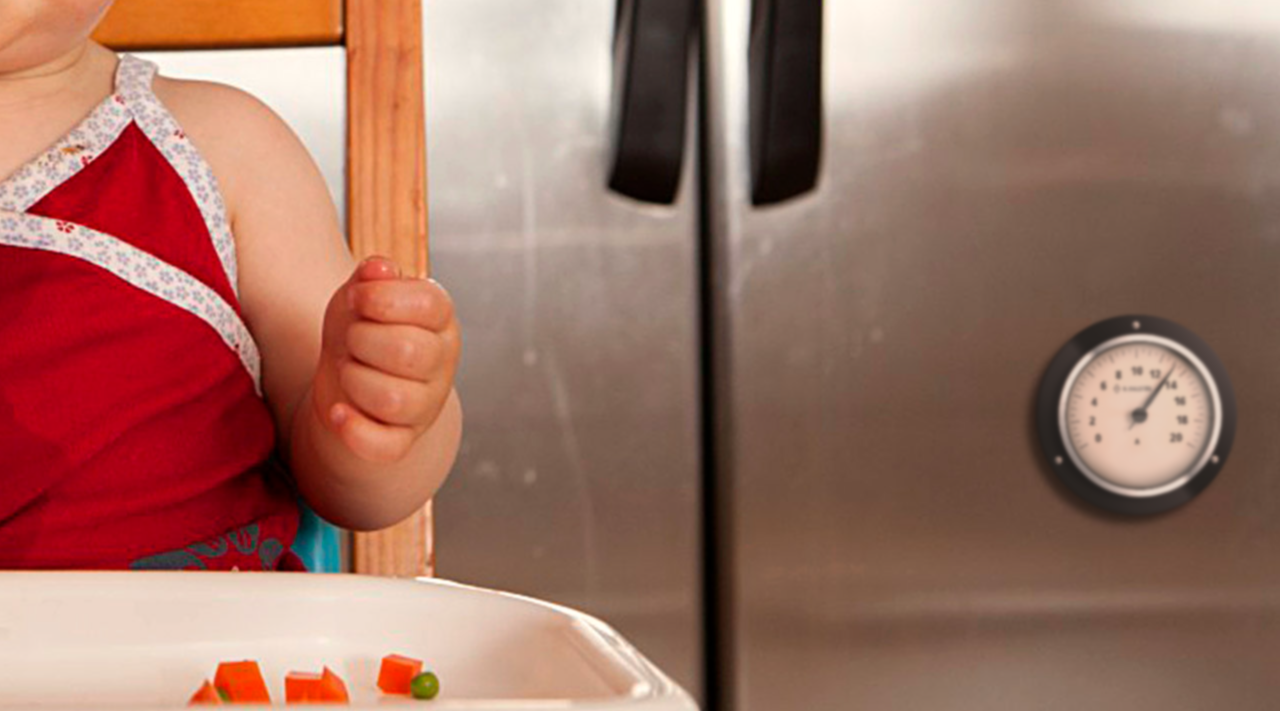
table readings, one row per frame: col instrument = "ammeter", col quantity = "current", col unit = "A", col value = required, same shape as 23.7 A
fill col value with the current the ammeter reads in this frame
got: 13 A
